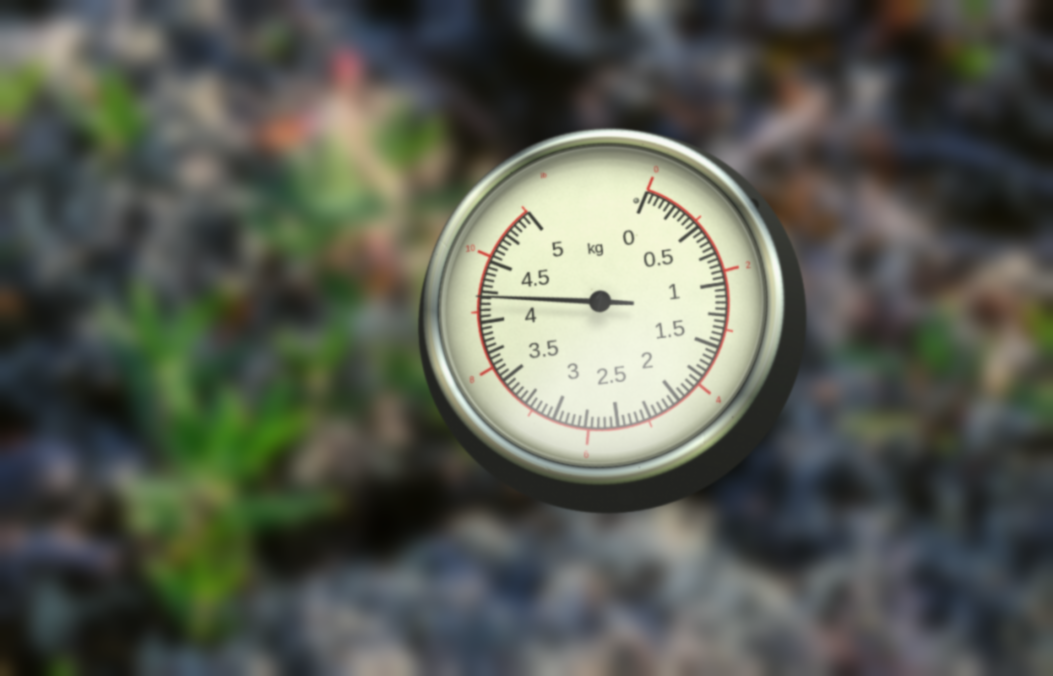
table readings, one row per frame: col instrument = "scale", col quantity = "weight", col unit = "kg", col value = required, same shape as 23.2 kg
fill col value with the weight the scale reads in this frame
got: 4.2 kg
